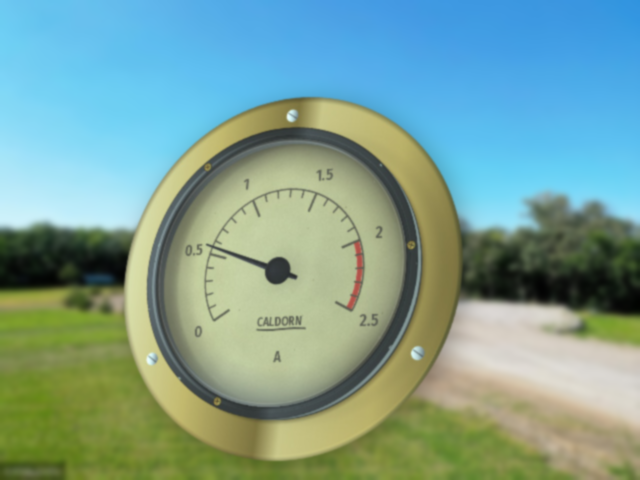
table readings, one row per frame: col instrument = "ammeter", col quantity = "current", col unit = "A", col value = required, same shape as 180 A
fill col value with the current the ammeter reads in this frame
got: 0.55 A
